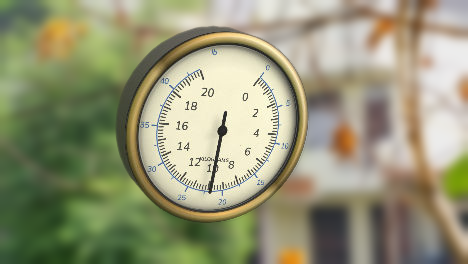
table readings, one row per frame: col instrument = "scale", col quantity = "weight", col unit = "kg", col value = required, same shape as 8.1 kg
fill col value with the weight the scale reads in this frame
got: 10 kg
